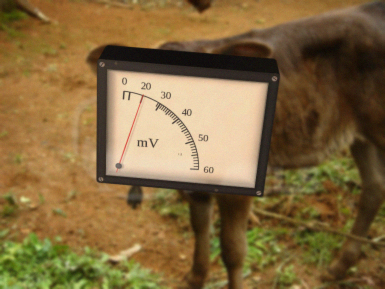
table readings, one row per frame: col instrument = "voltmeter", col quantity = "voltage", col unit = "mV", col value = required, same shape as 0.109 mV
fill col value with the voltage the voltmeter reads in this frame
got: 20 mV
